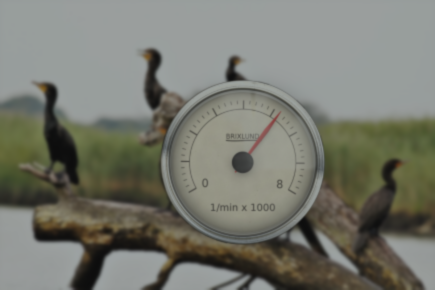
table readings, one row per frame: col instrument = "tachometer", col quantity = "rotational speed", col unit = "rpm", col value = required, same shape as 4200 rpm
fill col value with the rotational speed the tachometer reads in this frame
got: 5200 rpm
